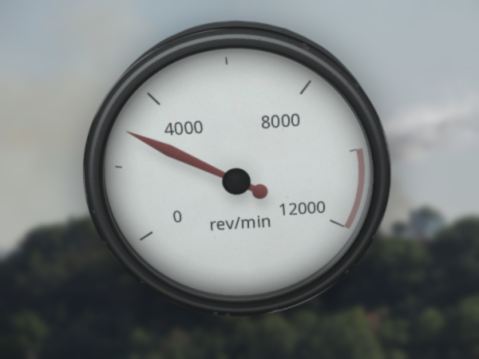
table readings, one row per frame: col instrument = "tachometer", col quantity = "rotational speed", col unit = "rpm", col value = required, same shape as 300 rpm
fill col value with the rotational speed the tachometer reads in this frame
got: 3000 rpm
